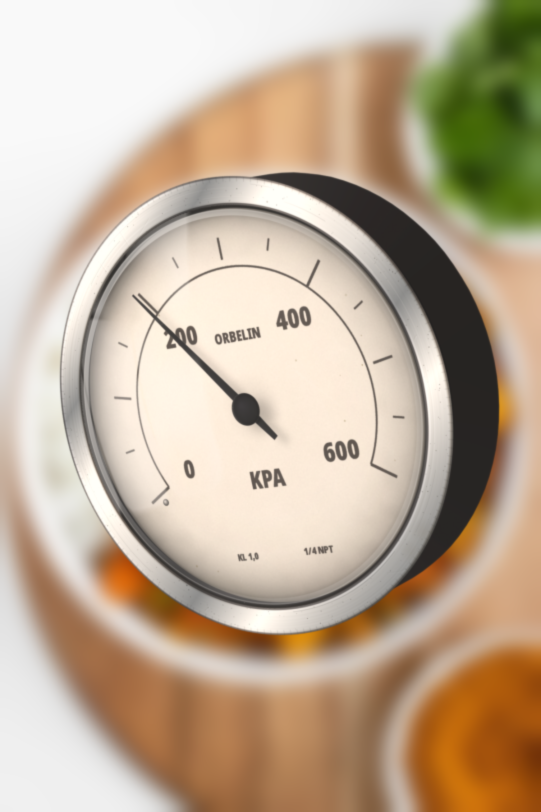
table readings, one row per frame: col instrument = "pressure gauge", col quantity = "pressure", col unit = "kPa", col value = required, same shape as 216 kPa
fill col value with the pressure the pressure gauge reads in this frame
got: 200 kPa
